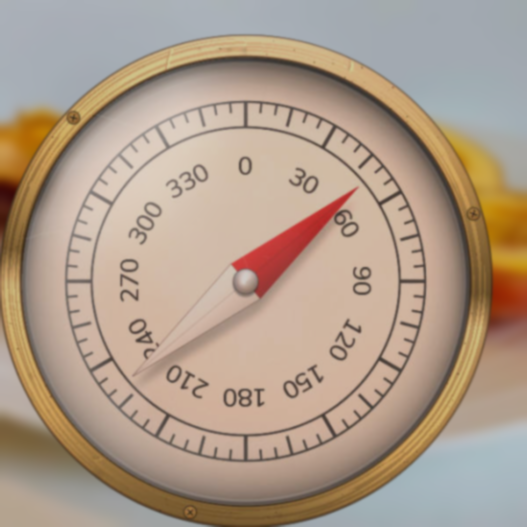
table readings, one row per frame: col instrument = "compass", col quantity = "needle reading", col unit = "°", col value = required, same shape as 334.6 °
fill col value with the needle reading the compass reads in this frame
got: 50 °
